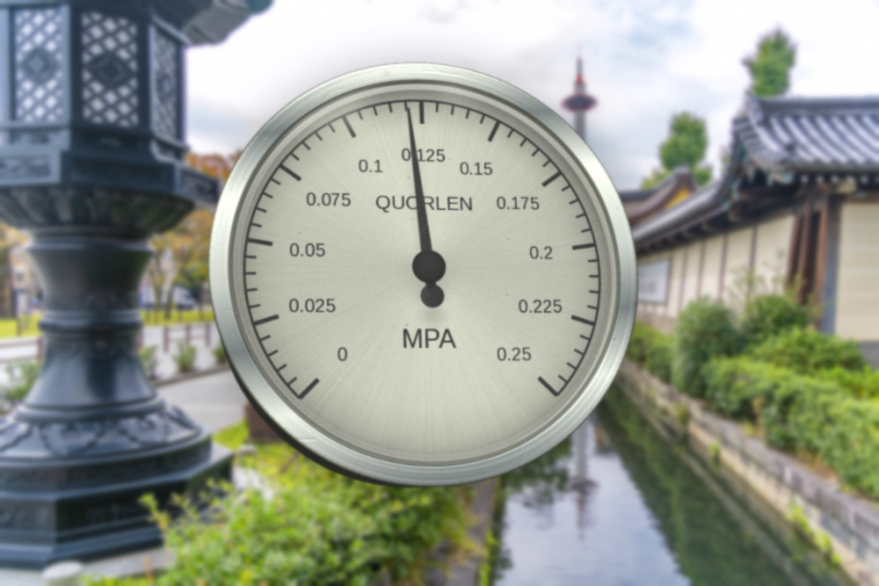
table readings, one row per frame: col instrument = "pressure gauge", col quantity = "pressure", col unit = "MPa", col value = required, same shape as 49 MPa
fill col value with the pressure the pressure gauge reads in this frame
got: 0.12 MPa
